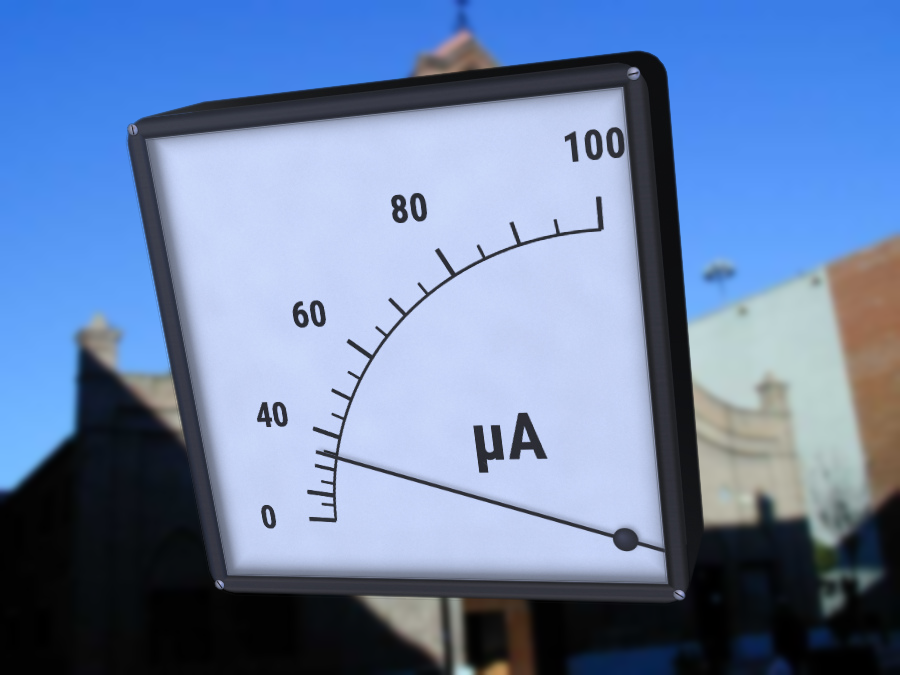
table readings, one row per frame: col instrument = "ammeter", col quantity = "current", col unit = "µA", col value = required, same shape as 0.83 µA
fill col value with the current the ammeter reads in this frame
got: 35 µA
